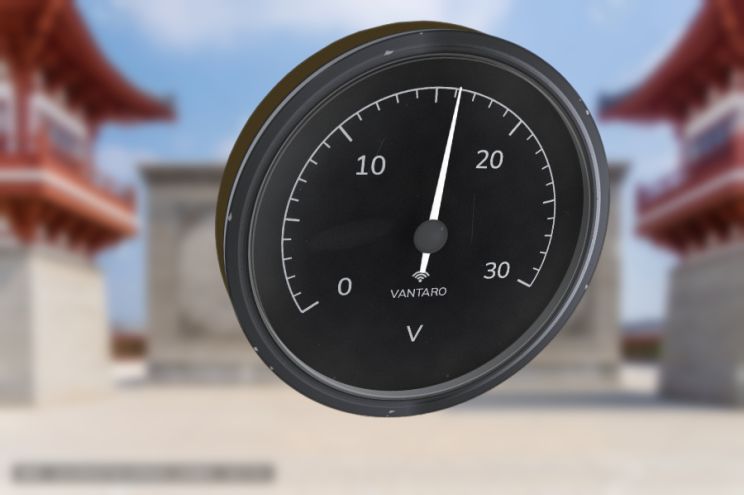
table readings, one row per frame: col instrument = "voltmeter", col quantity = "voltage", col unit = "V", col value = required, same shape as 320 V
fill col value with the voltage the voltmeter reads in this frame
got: 16 V
